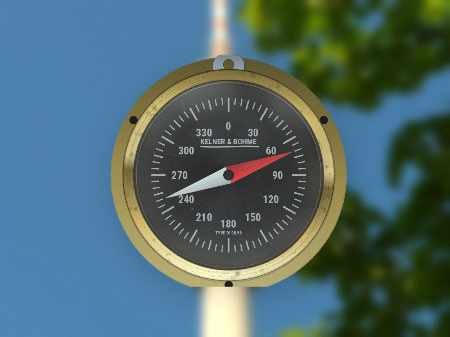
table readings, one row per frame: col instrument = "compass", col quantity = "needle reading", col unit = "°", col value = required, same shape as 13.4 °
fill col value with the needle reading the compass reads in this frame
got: 70 °
